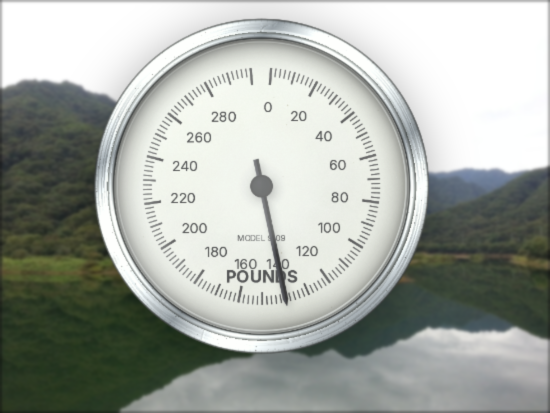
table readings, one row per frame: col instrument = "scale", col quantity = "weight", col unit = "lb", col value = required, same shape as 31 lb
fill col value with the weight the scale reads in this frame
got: 140 lb
